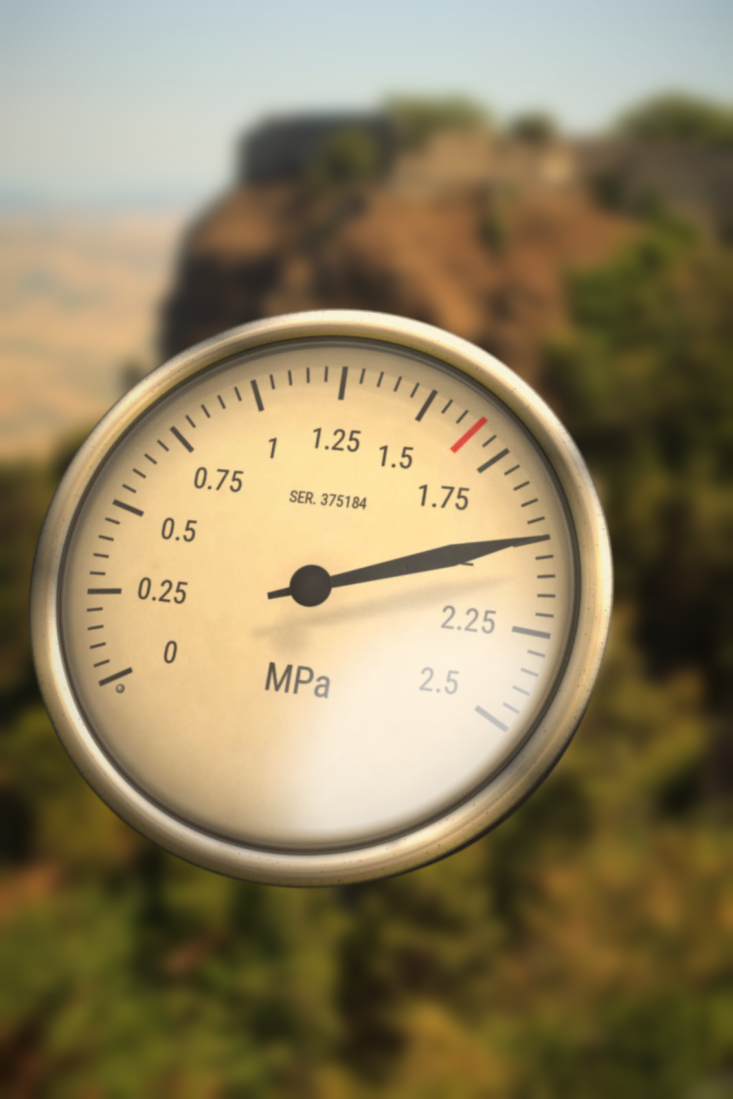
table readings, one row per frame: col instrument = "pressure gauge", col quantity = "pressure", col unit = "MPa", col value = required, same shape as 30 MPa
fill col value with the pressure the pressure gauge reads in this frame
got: 2 MPa
